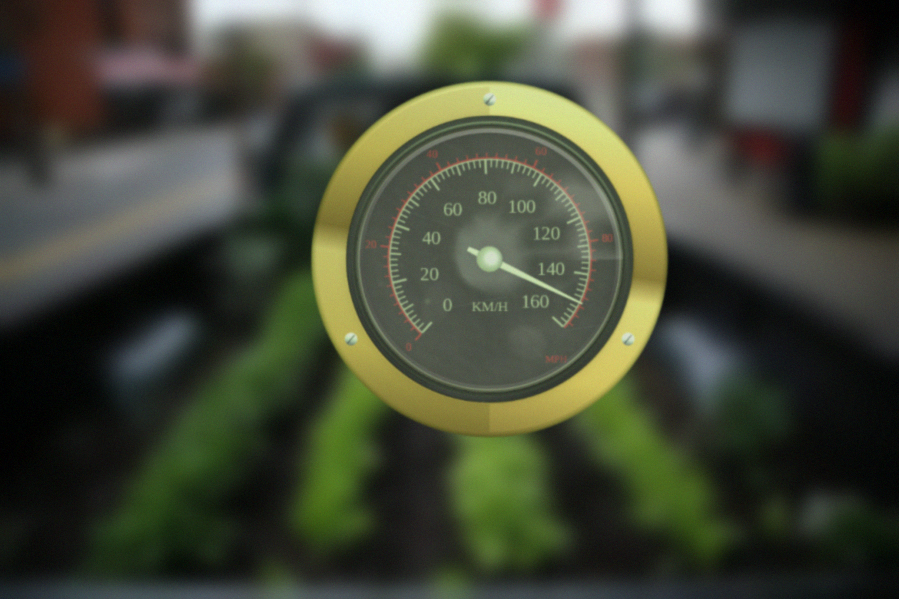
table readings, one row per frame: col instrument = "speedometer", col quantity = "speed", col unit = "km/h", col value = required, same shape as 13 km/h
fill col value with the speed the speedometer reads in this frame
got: 150 km/h
